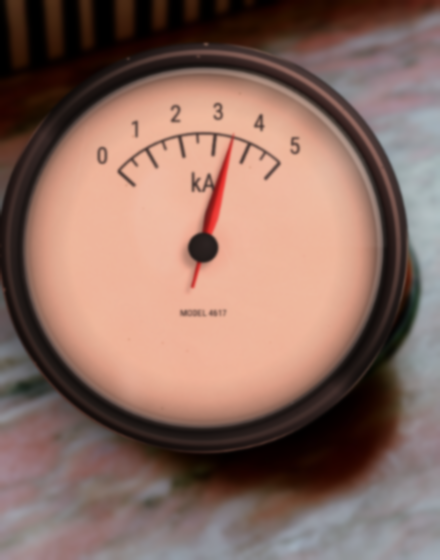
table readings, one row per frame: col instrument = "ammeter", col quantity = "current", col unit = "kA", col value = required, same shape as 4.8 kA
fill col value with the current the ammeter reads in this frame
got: 3.5 kA
